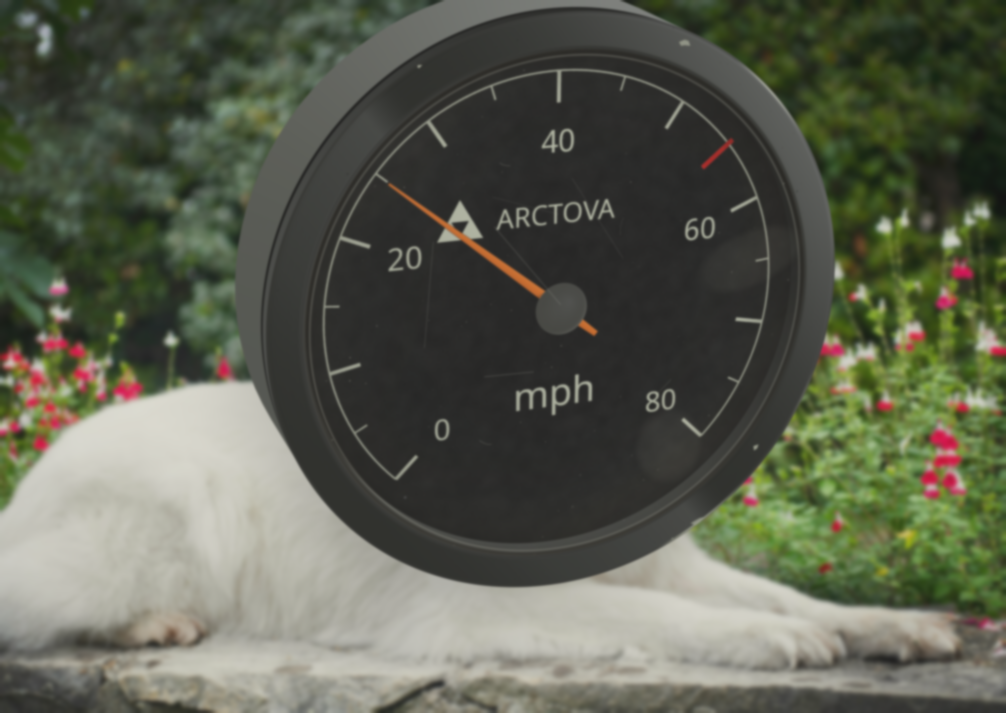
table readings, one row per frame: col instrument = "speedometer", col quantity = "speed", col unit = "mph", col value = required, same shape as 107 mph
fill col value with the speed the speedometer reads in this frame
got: 25 mph
